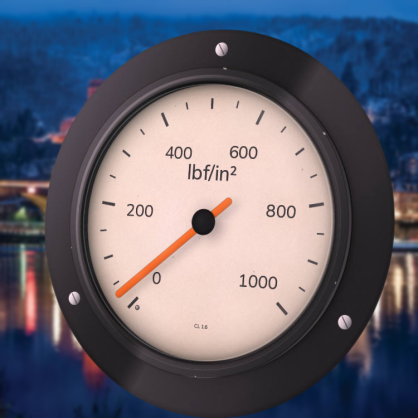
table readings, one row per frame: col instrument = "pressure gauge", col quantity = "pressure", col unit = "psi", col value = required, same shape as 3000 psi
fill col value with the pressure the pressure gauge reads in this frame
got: 25 psi
